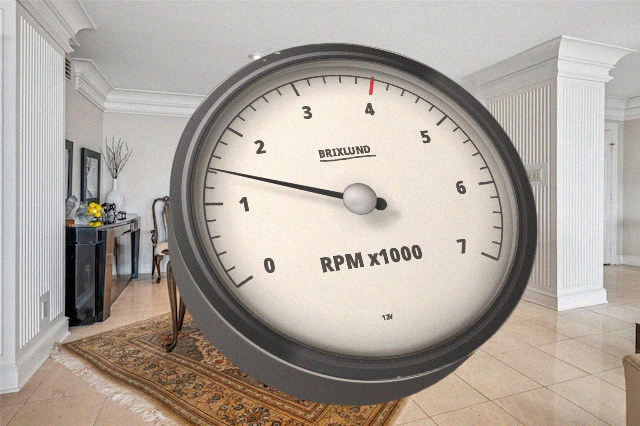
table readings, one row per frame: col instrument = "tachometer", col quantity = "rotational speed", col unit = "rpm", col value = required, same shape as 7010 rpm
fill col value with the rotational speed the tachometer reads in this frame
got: 1400 rpm
